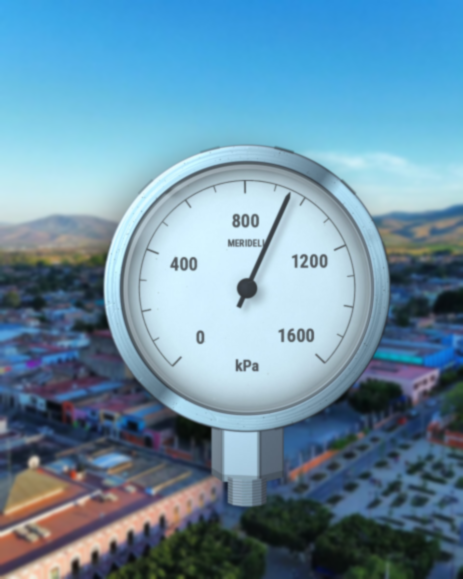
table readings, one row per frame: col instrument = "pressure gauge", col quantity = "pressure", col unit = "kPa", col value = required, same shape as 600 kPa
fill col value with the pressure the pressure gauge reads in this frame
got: 950 kPa
